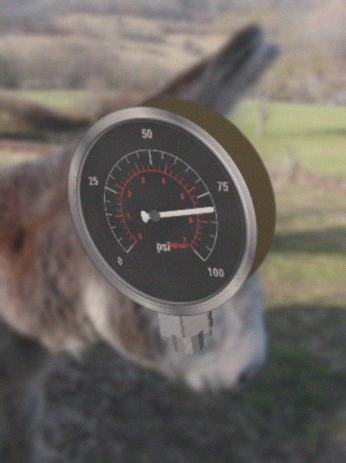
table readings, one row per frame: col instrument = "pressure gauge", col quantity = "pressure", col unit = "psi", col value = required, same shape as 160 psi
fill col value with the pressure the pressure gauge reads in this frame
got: 80 psi
